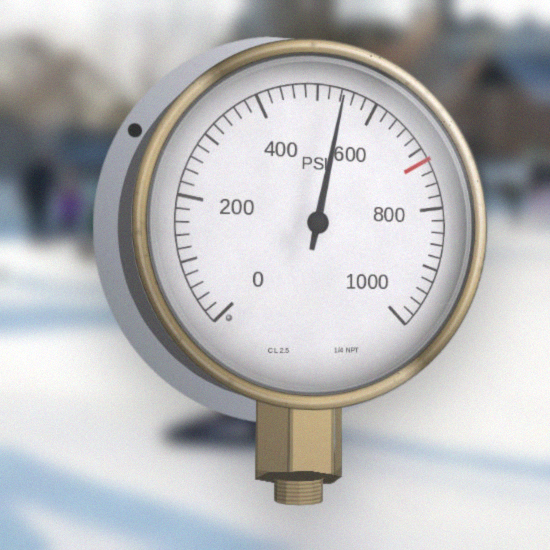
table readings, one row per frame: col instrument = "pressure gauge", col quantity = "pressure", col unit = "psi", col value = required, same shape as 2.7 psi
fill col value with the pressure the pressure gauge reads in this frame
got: 540 psi
